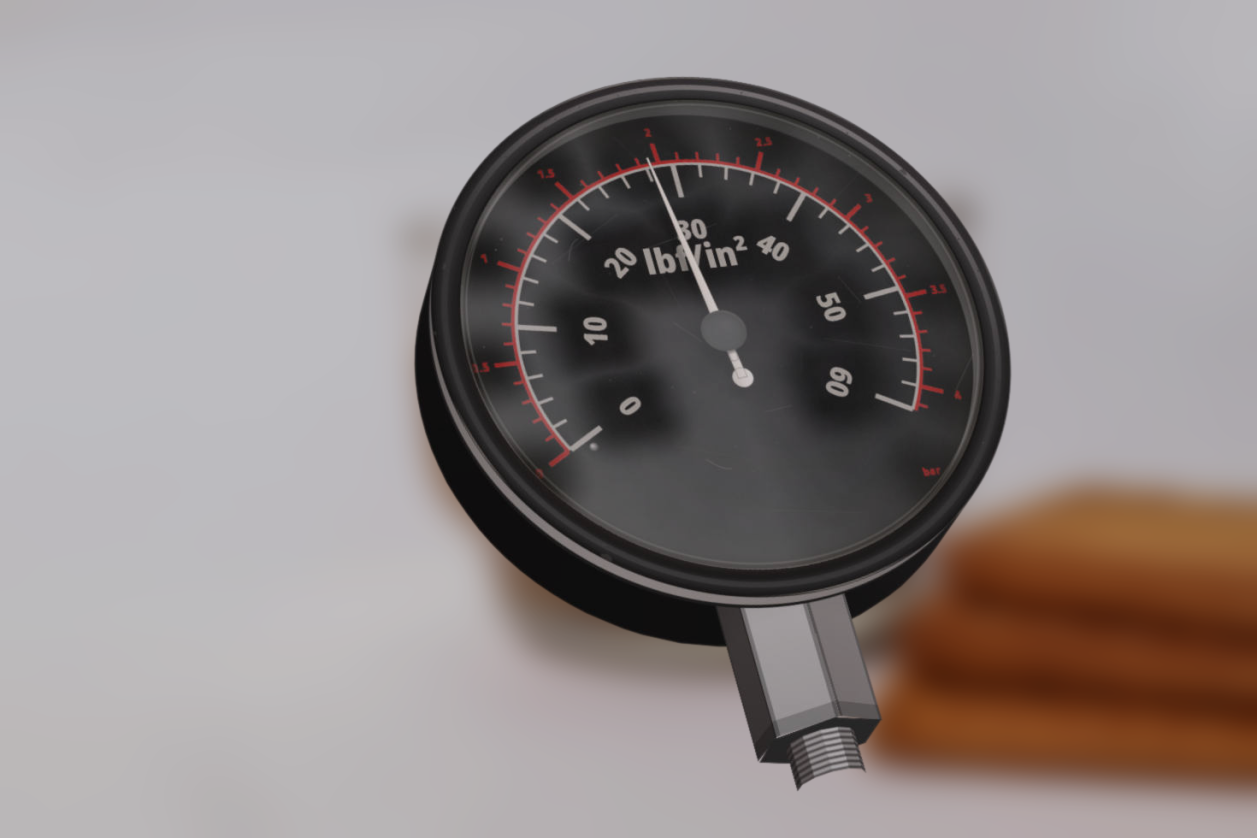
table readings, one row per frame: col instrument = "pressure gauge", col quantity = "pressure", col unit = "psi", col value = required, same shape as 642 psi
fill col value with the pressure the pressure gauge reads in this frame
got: 28 psi
